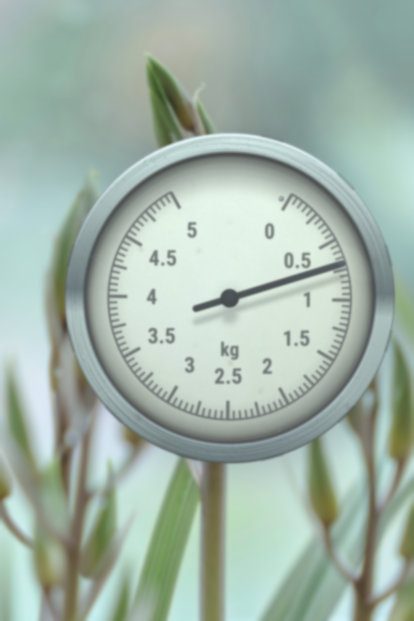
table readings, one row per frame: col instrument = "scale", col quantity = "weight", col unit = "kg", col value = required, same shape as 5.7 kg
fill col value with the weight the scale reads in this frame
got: 0.7 kg
